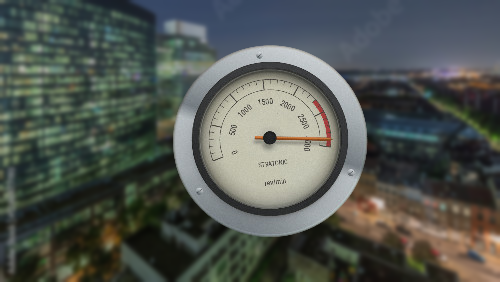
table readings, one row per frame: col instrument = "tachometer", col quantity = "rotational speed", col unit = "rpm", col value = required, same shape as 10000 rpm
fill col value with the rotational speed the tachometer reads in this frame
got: 2900 rpm
